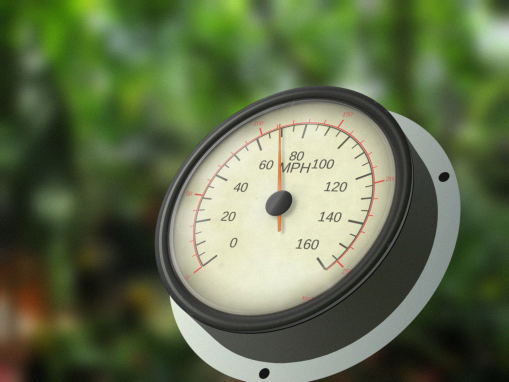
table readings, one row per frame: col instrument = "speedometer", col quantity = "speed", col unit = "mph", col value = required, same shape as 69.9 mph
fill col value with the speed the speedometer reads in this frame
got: 70 mph
